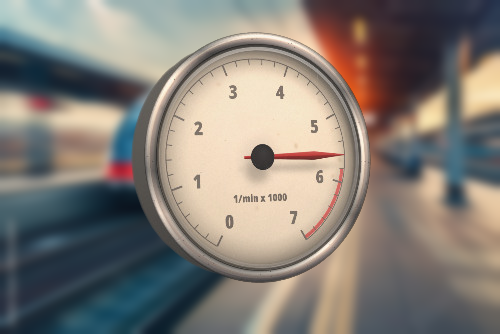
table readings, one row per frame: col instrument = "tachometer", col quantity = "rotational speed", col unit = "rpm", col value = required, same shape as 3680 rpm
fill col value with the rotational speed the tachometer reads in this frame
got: 5600 rpm
